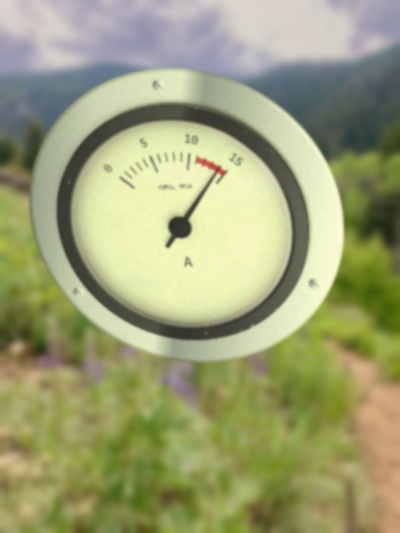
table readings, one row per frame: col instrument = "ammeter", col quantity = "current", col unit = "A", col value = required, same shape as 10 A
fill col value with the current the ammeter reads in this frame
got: 14 A
